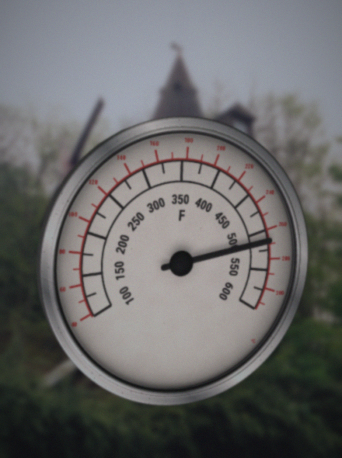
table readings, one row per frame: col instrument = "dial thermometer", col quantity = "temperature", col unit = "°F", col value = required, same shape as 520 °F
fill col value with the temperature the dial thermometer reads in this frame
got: 512.5 °F
